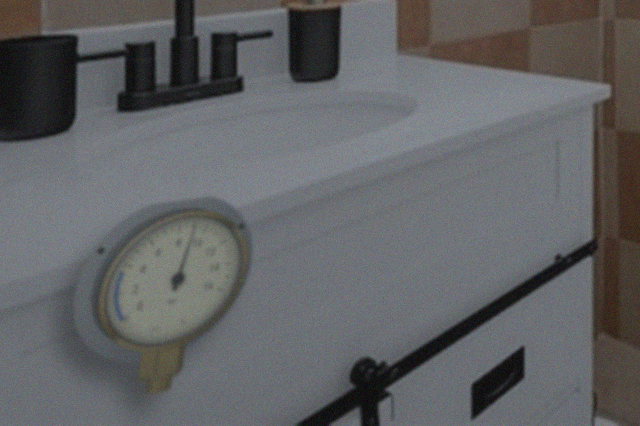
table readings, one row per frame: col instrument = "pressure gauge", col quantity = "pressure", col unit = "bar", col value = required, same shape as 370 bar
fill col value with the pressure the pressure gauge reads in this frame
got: 9 bar
